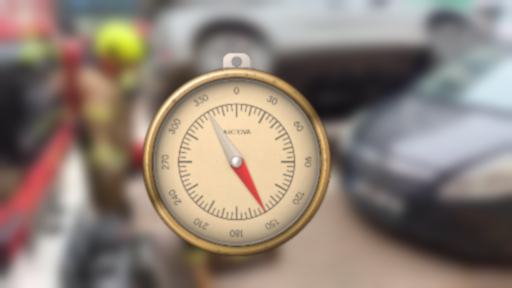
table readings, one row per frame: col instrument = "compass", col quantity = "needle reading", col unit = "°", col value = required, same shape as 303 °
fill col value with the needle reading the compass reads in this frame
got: 150 °
